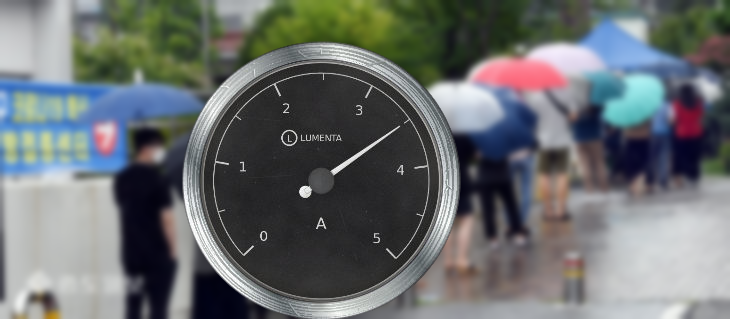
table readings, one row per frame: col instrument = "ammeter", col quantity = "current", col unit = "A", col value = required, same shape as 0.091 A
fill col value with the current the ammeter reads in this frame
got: 3.5 A
